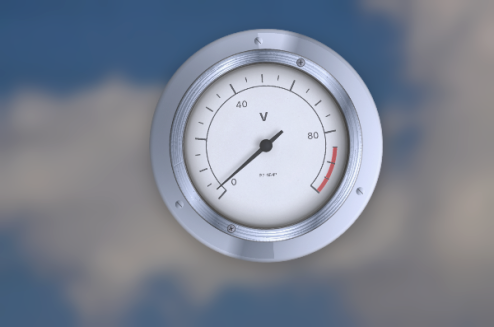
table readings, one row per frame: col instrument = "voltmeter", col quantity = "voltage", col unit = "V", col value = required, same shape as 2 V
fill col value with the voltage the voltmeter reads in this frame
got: 2.5 V
